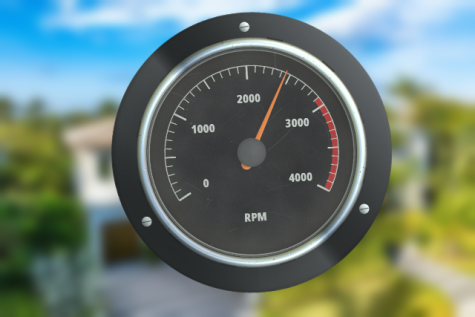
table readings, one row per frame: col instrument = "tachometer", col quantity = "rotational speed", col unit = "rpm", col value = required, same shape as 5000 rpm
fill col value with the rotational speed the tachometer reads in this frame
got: 2450 rpm
